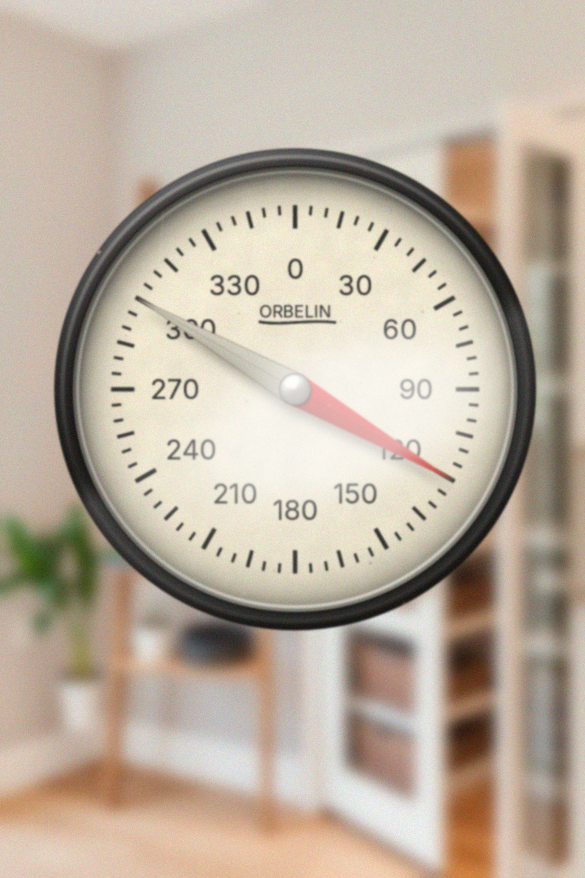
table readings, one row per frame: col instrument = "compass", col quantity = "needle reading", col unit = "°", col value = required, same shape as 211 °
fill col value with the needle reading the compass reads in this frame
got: 120 °
